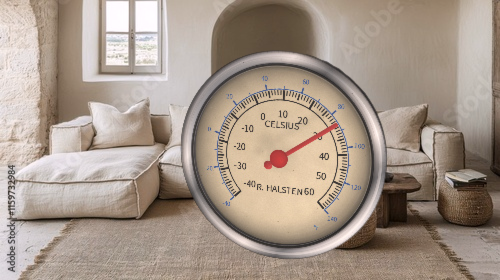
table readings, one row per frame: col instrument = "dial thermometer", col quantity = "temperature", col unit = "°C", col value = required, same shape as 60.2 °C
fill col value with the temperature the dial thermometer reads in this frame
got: 30 °C
